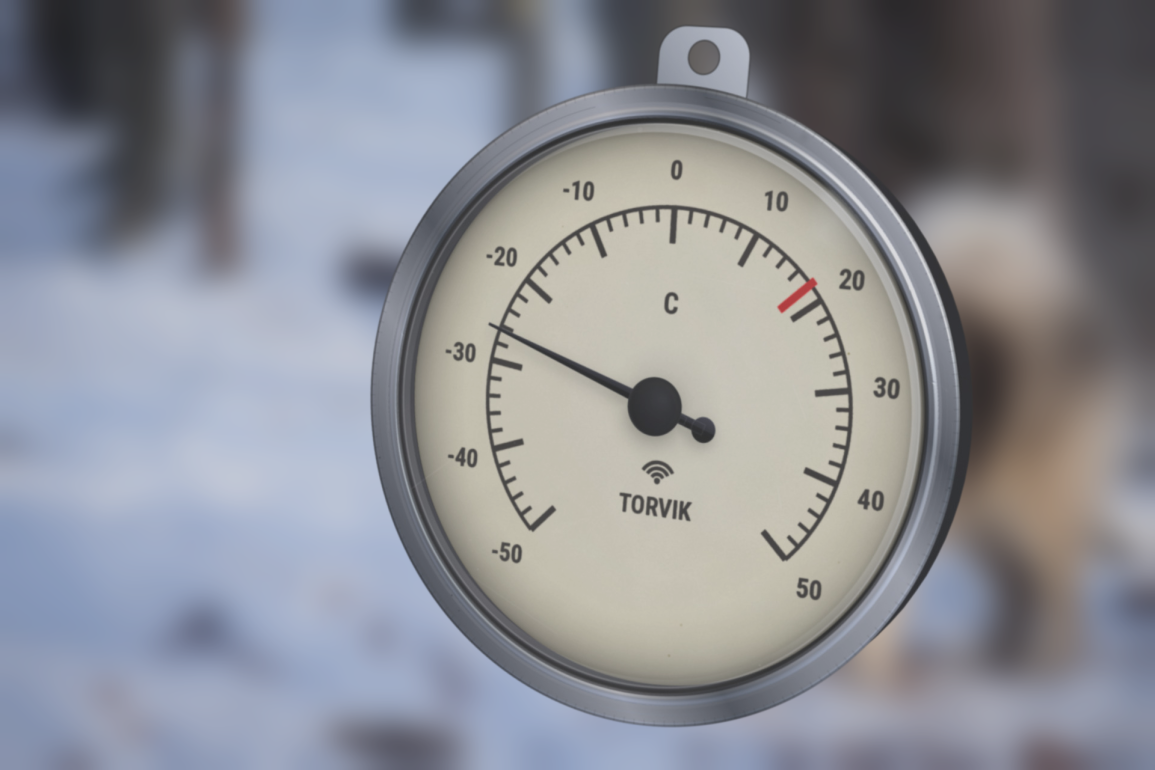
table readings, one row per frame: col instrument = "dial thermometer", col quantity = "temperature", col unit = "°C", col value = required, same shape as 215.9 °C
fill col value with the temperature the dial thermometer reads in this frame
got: -26 °C
